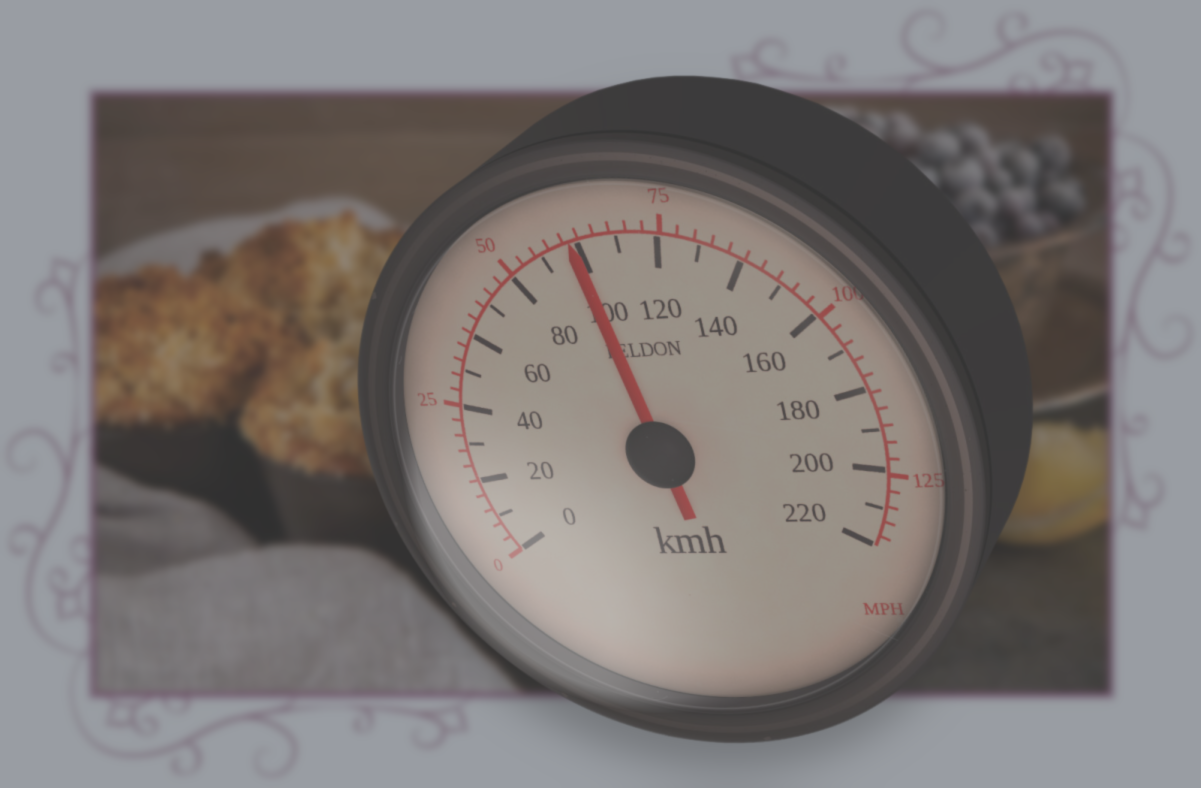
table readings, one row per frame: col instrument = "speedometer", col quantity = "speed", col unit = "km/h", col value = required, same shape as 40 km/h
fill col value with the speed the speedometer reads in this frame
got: 100 km/h
